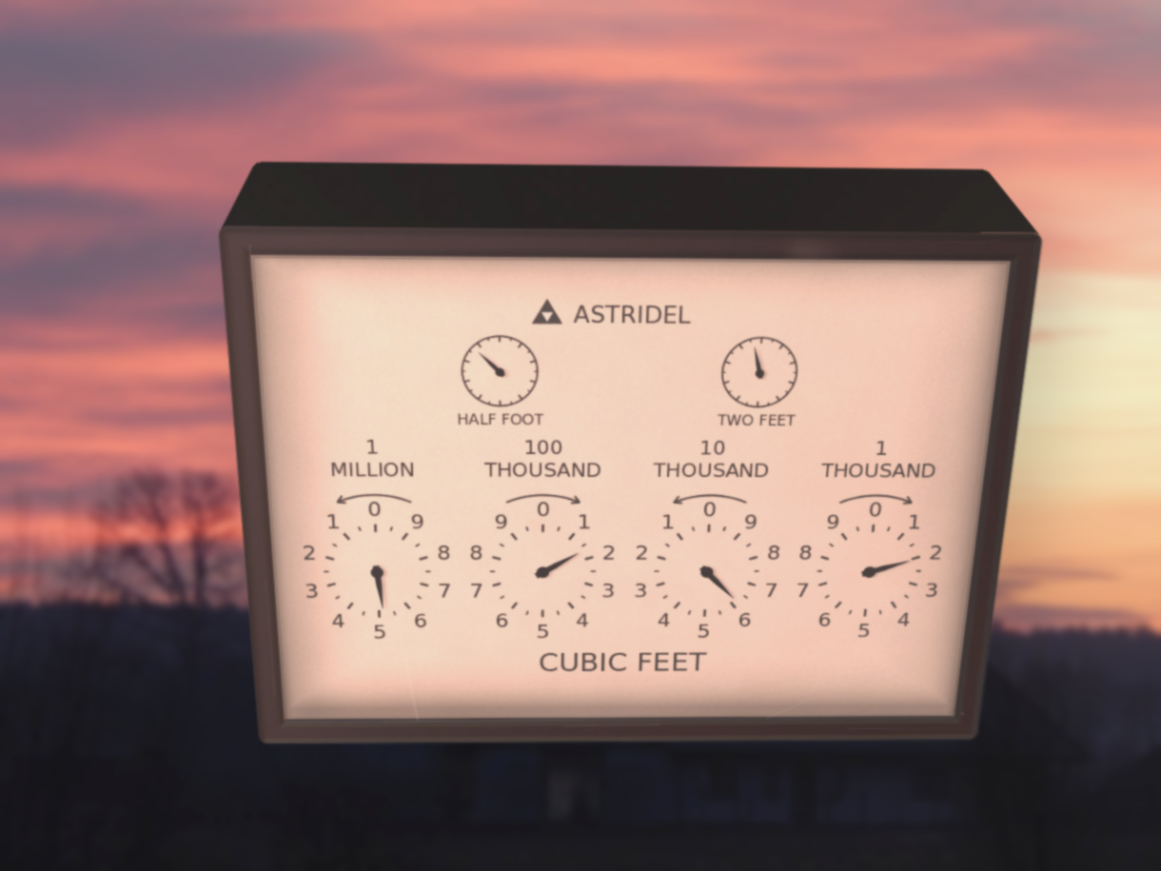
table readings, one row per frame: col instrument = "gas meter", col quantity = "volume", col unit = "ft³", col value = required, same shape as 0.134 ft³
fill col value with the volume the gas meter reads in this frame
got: 516200 ft³
